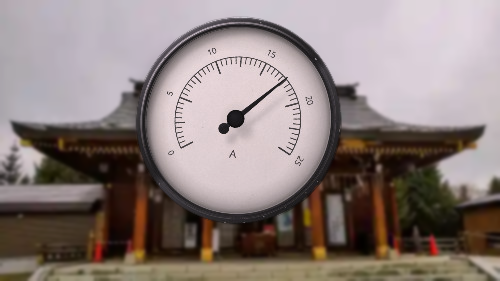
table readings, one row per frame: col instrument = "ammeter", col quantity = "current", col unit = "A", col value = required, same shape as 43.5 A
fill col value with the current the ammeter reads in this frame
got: 17.5 A
